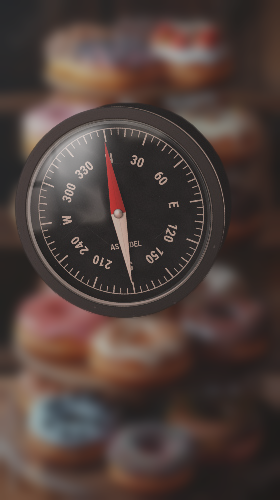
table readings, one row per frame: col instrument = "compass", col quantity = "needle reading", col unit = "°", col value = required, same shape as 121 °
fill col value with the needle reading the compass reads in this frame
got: 0 °
